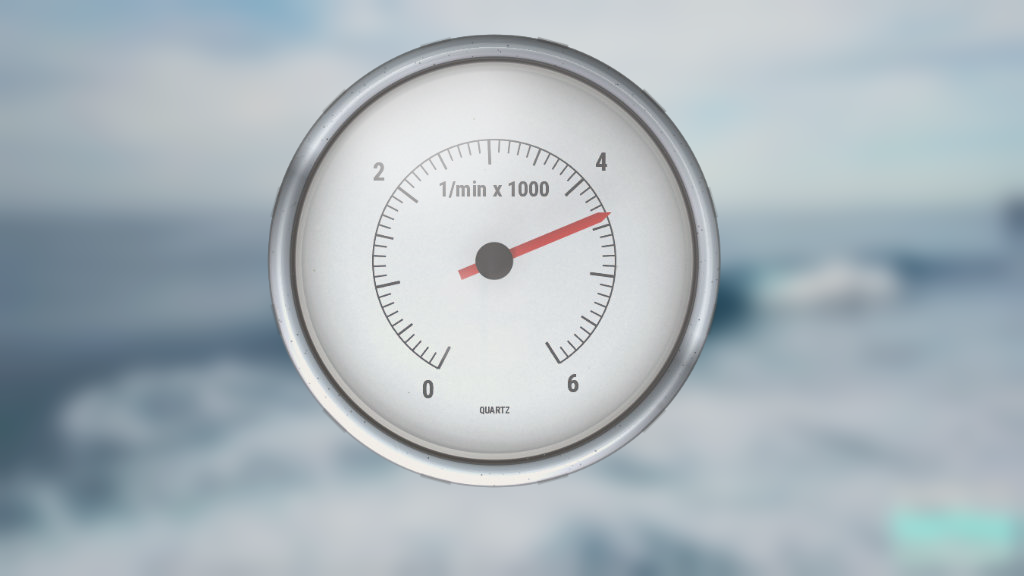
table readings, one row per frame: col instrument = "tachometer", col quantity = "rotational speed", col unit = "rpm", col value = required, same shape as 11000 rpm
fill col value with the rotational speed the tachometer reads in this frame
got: 4400 rpm
